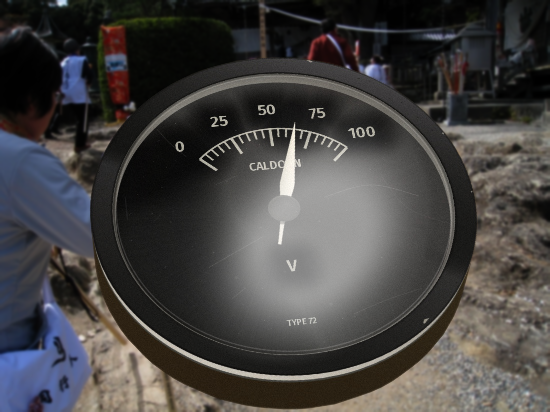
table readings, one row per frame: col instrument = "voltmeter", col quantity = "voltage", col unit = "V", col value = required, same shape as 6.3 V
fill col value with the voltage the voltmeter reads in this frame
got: 65 V
